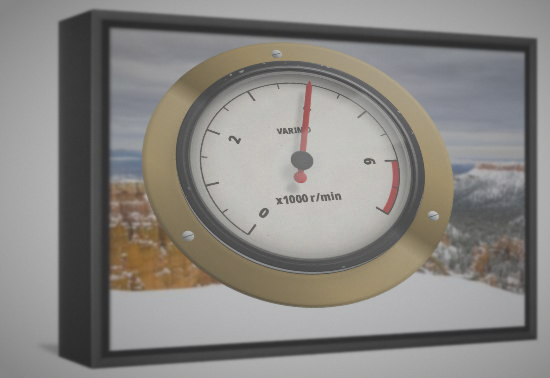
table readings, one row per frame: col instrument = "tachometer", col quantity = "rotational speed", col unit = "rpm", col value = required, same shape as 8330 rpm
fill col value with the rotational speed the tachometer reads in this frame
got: 4000 rpm
